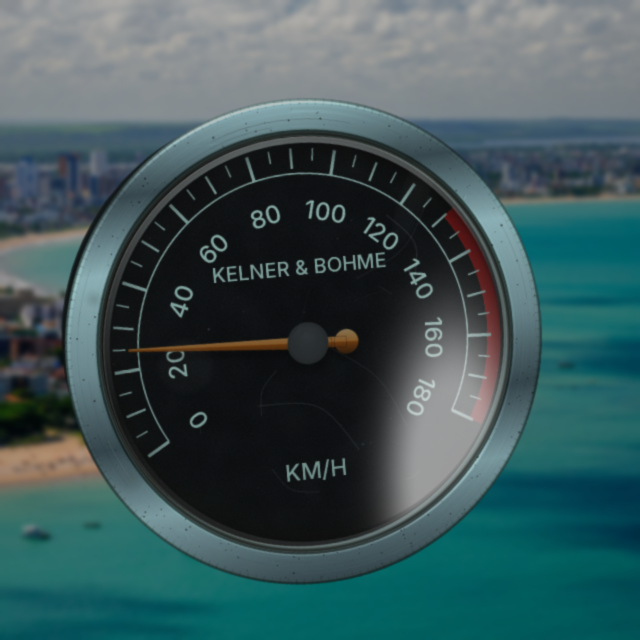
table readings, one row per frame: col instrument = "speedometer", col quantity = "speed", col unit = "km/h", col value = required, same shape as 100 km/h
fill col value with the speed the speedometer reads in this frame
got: 25 km/h
